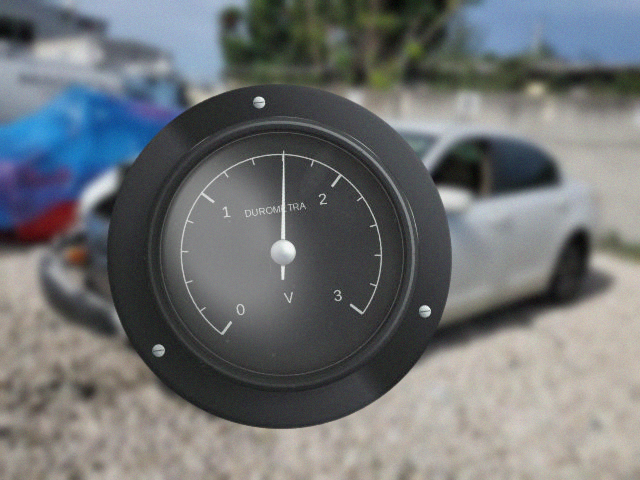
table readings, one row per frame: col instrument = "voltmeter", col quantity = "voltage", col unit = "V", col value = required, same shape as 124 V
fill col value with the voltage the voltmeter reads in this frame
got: 1.6 V
